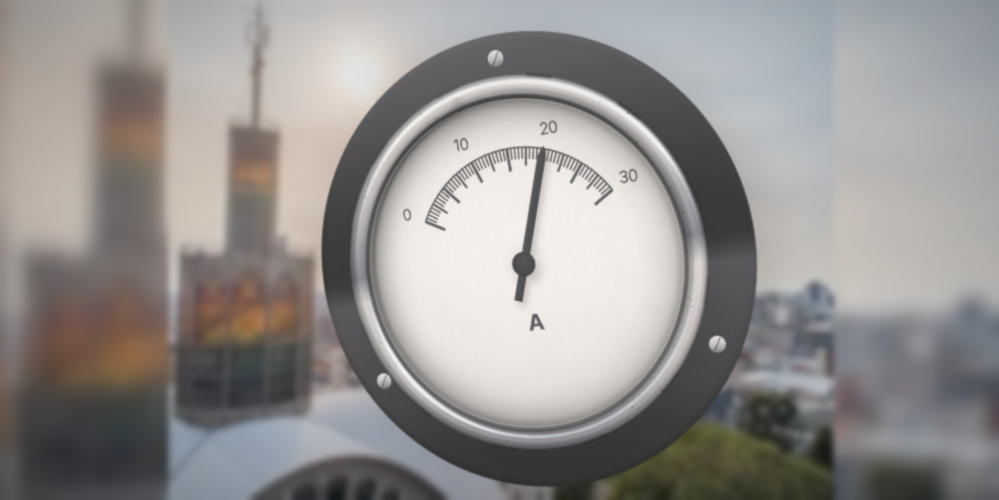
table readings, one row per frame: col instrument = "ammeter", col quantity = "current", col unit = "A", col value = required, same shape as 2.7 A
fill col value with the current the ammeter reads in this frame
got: 20 A
